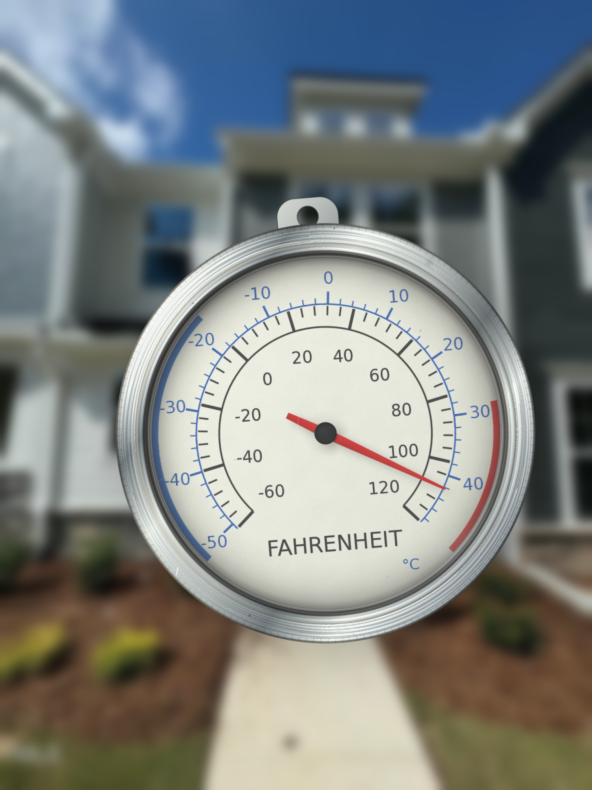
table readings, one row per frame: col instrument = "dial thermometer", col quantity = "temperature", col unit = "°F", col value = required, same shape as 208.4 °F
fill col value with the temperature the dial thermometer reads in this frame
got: 108 °F
